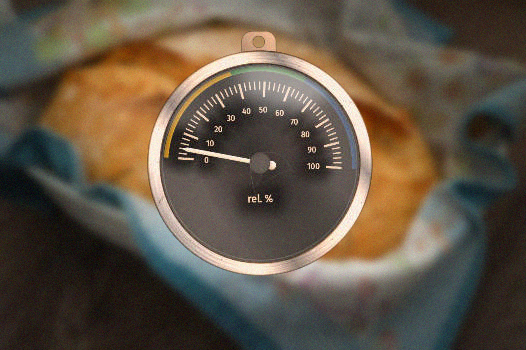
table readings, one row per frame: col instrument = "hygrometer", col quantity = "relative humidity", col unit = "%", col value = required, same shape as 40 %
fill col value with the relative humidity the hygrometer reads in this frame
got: 4 %
